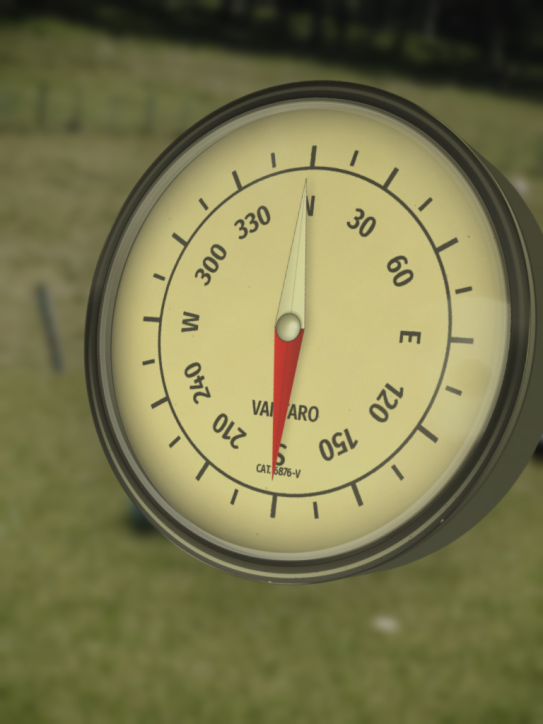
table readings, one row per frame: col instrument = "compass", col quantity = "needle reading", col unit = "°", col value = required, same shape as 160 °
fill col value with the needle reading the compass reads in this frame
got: 180 °
